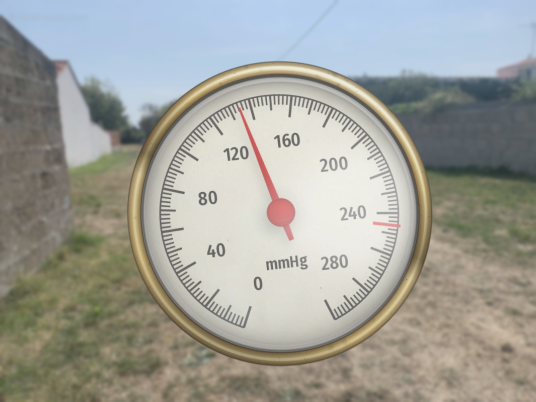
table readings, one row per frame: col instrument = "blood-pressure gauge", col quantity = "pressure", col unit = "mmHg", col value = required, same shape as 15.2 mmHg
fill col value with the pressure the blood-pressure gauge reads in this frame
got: 134 mmHg
